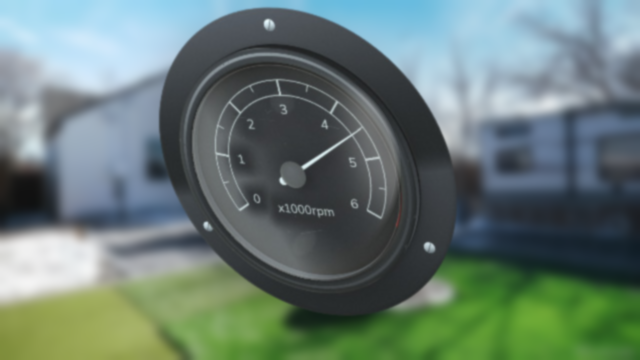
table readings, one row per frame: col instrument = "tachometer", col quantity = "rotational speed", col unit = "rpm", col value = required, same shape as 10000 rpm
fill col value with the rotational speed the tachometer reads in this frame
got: 4500 rpm
